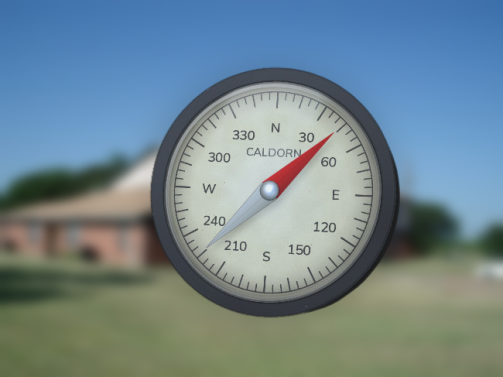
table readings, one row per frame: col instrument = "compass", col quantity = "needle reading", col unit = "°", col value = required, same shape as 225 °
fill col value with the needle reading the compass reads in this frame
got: 45 °
